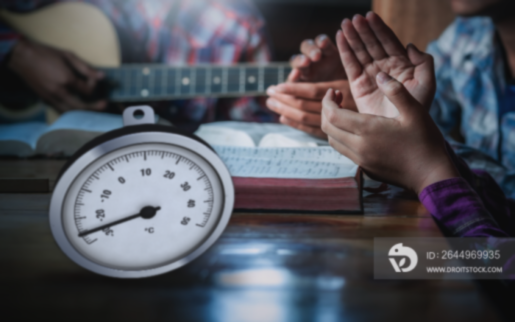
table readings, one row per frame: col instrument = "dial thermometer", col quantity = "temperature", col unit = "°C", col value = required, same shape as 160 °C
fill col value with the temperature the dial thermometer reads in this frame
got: -25 °C
